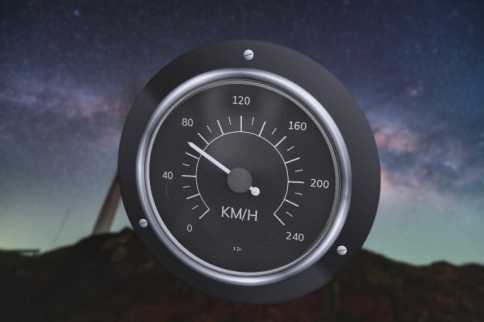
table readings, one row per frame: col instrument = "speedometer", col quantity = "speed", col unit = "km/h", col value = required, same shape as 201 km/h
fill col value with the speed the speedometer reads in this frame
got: 70 km/h
